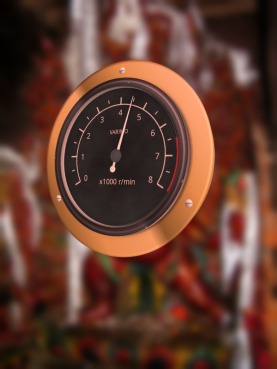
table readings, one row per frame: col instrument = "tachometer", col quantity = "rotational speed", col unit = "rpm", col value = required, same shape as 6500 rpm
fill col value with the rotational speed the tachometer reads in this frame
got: 4500 rpm
